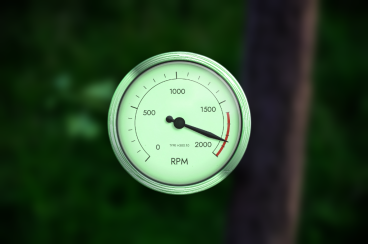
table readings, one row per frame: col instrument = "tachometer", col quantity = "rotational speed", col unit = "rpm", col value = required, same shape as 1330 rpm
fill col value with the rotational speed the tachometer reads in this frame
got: 1850 rpm
